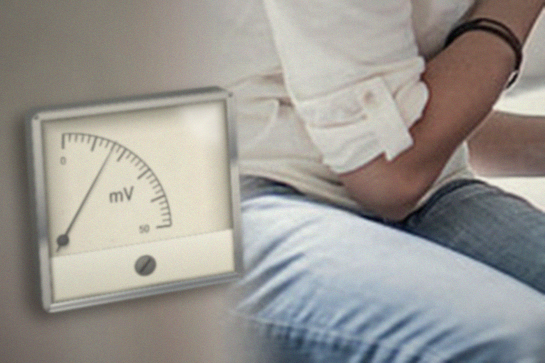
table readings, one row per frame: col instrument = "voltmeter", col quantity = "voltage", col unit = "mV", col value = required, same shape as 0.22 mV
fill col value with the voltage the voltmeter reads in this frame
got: 16 mV
